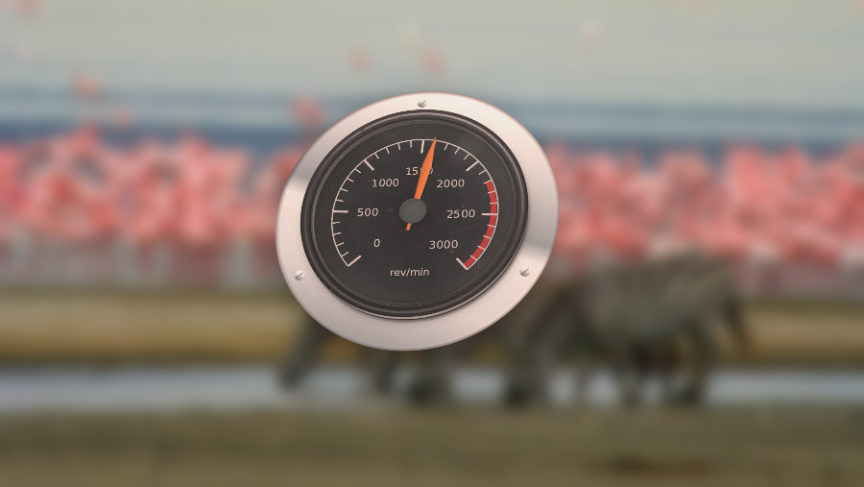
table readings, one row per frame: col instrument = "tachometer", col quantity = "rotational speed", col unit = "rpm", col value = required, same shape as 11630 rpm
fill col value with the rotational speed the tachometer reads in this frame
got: 1600 rpm
